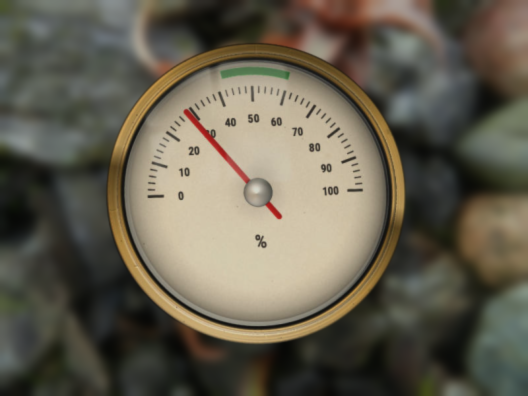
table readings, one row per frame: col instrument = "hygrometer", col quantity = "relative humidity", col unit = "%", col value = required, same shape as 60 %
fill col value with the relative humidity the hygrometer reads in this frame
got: 28 %
